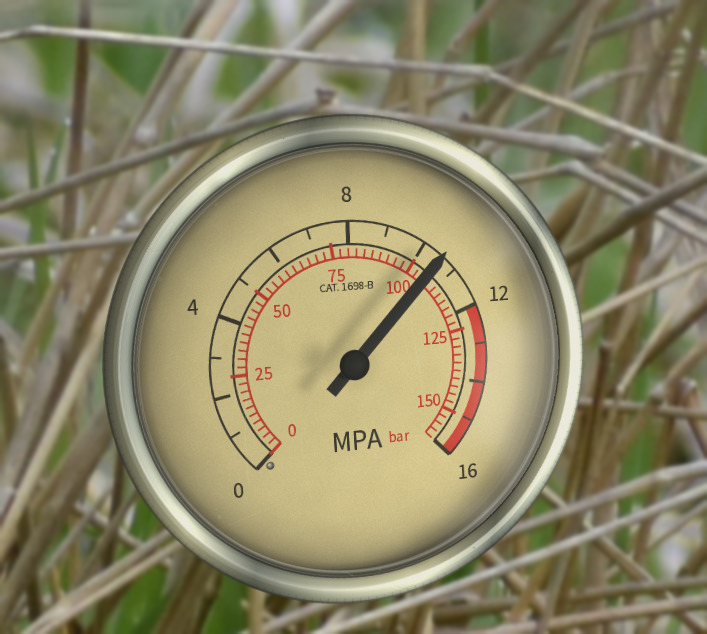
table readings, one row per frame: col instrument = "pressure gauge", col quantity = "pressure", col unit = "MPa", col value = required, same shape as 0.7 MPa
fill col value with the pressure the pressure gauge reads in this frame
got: 10.5 MPa
